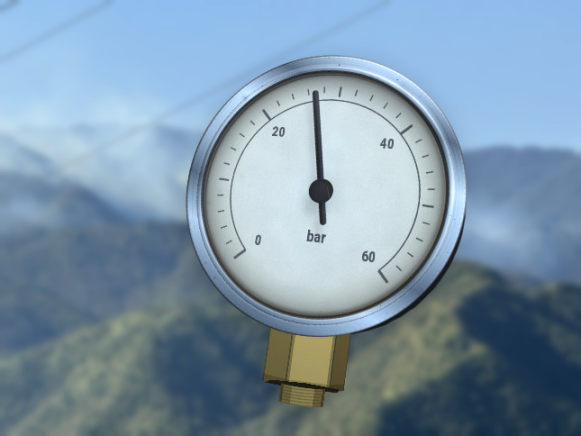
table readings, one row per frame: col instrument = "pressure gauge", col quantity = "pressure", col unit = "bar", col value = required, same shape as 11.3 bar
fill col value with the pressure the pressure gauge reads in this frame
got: 27 bar
